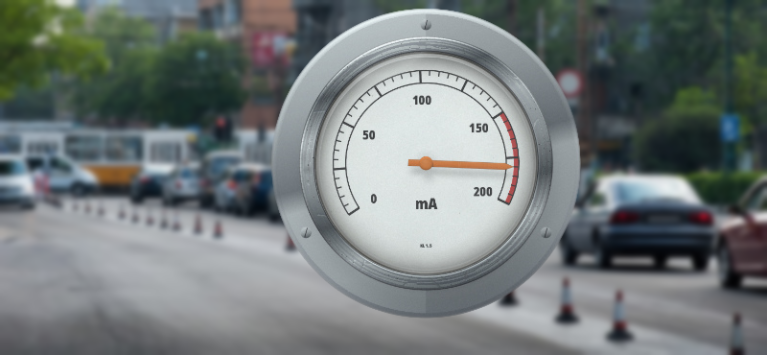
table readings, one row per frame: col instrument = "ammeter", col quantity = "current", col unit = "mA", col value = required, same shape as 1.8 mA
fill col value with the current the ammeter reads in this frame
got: 180 mA
